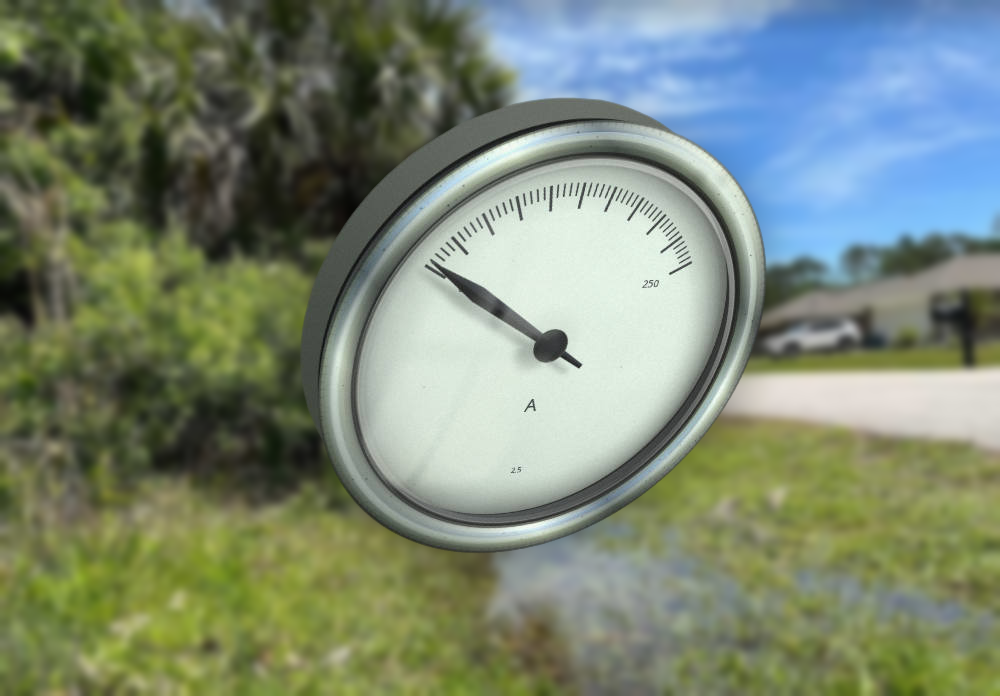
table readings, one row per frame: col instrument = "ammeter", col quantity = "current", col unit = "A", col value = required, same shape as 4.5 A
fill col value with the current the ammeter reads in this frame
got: 5 A
